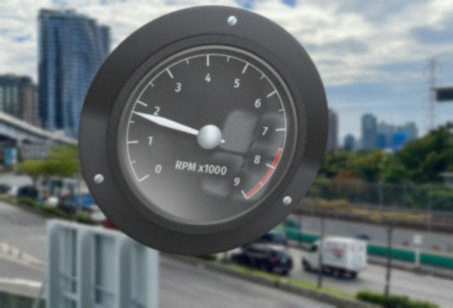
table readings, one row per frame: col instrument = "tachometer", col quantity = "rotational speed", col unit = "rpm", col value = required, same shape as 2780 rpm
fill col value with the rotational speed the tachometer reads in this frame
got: 1750 rpm
